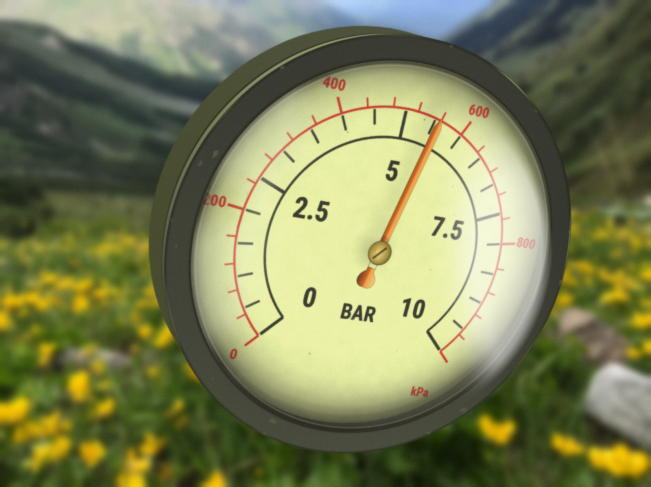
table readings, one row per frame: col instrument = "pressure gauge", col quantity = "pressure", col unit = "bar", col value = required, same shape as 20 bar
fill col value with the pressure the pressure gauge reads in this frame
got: 5.5 bar
